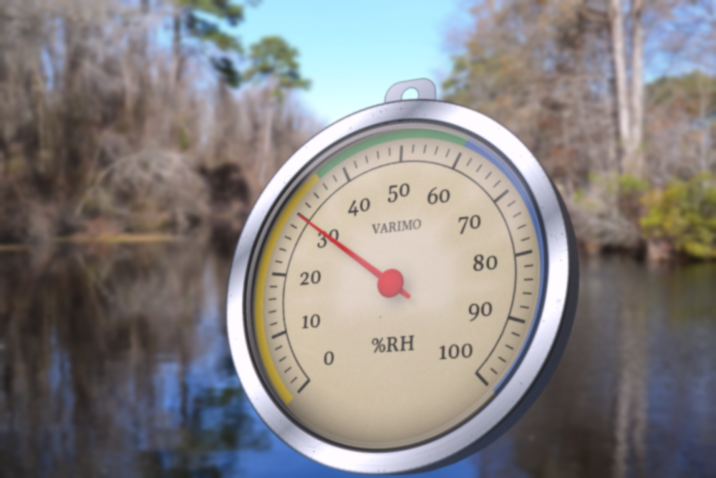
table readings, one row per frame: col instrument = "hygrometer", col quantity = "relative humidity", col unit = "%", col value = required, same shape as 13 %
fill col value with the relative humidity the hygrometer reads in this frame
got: 30 %
